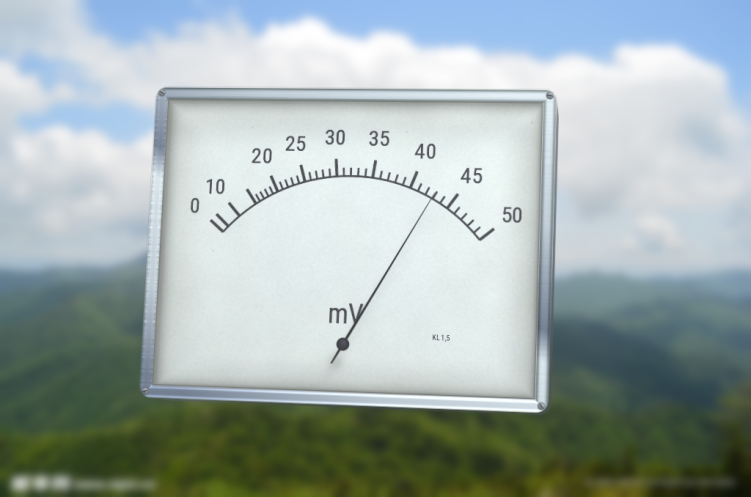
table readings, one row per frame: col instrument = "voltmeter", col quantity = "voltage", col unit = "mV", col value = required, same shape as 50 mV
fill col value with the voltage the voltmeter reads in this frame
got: 43 mV
